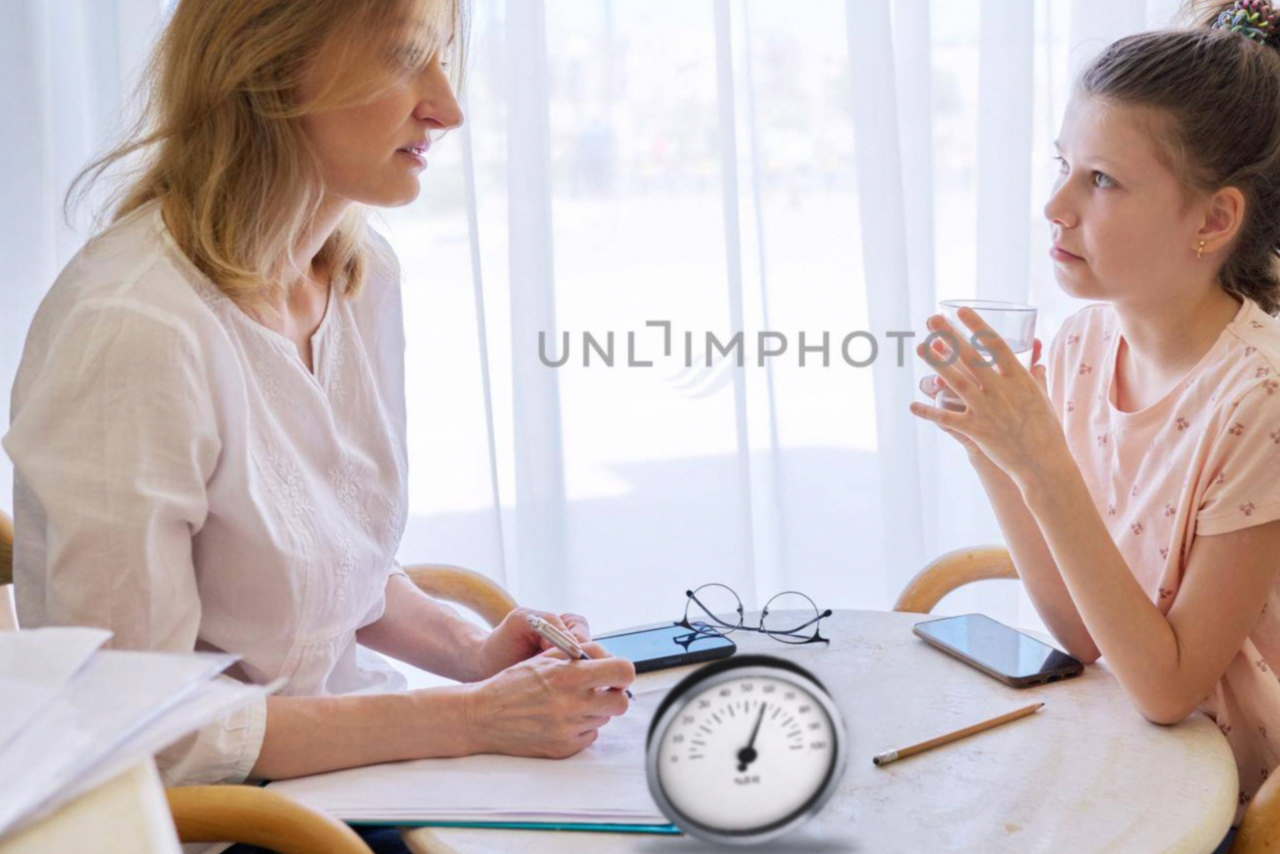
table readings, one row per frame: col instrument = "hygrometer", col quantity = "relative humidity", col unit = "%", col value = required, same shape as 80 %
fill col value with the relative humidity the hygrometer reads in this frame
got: 60 %
